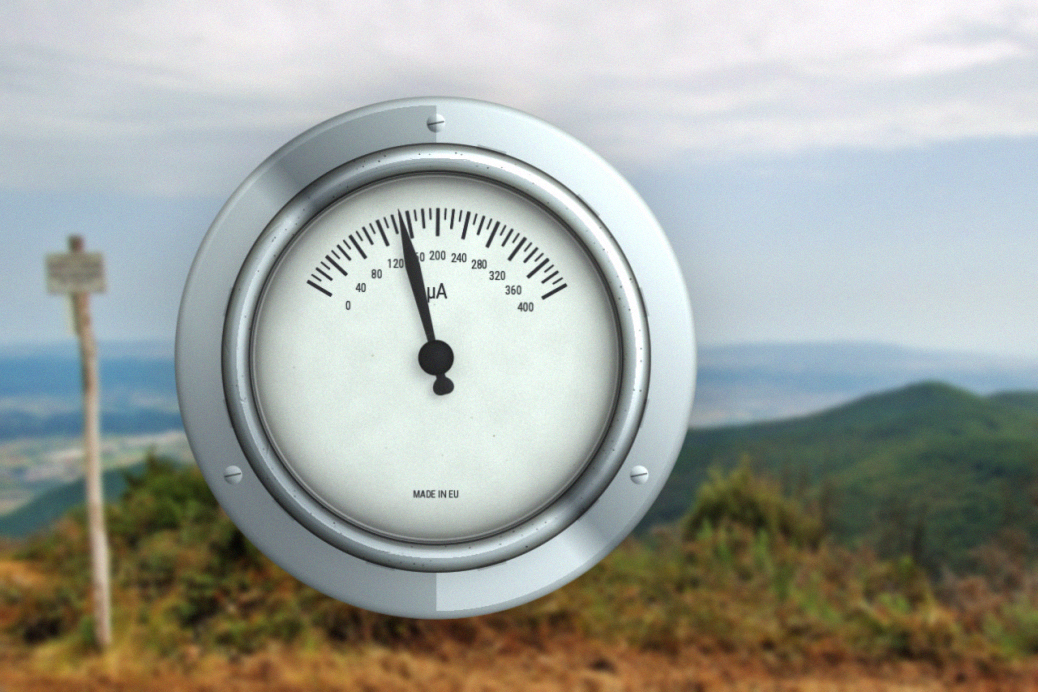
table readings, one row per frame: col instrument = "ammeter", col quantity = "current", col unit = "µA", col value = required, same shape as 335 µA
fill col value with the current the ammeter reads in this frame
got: 150 µA
